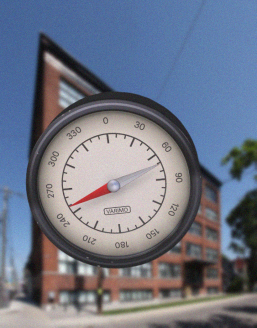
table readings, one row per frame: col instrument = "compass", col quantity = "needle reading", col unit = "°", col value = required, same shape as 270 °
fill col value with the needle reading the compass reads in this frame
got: 250 °
